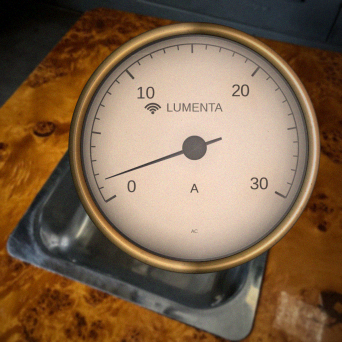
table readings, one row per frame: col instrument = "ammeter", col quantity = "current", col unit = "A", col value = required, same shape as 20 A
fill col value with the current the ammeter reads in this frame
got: 1.5 A
